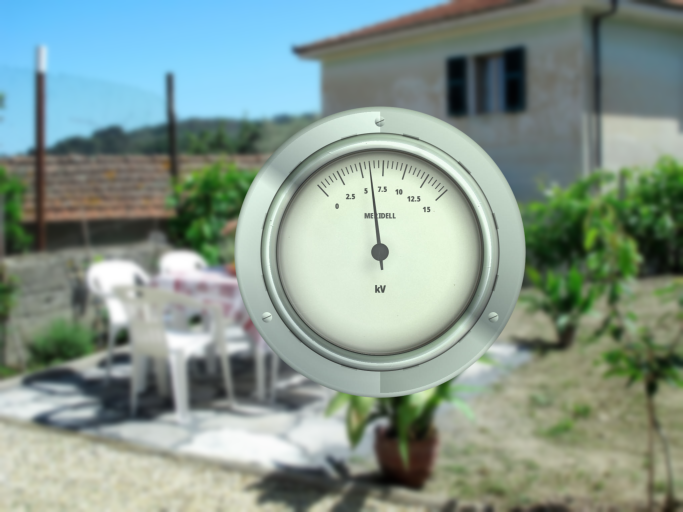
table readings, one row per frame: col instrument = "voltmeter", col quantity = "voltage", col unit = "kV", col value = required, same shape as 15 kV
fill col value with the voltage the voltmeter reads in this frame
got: 6 kV
